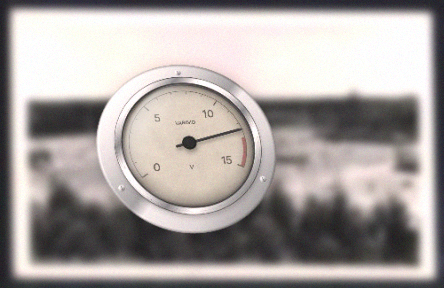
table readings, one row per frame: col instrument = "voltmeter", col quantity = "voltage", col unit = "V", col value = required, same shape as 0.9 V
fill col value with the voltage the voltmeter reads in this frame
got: 12.5 V
